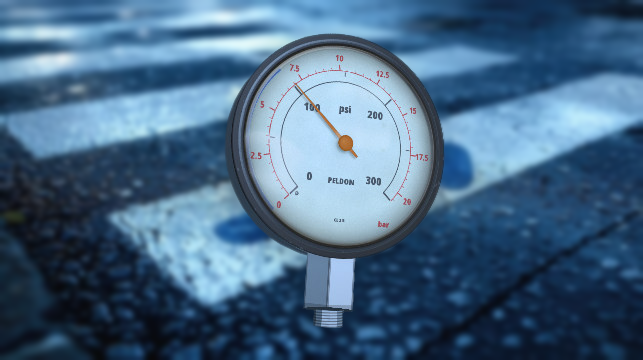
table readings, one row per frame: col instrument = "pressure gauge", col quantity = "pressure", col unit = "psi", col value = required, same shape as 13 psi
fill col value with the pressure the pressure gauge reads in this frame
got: 100 psi
